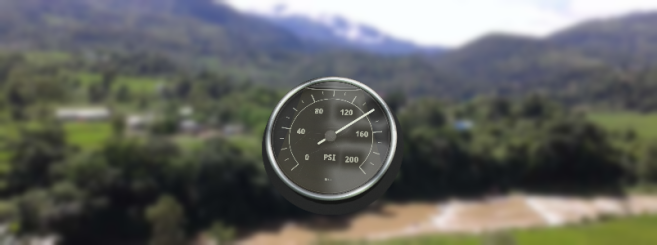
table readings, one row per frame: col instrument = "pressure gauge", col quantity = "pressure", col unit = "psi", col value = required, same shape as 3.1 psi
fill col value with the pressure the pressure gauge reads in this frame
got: 140 psi
